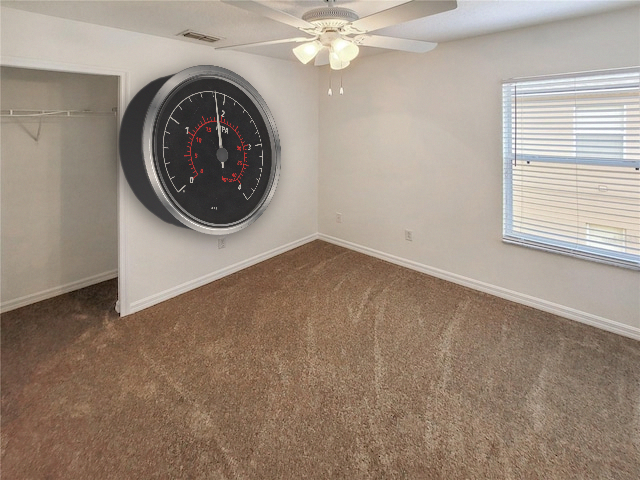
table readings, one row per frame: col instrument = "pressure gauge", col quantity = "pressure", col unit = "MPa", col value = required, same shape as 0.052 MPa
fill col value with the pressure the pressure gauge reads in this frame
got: 1.8 MPa
